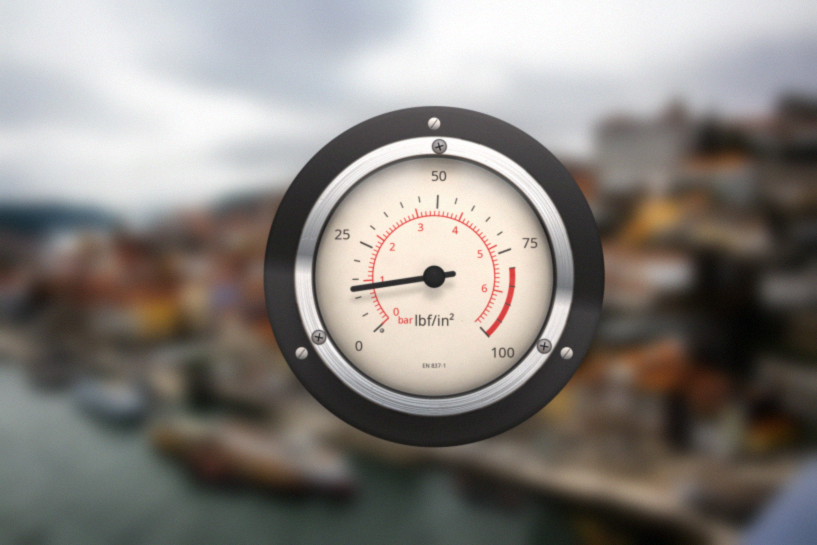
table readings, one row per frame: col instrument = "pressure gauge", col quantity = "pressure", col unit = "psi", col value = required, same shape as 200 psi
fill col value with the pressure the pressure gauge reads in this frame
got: 12.5 psi
